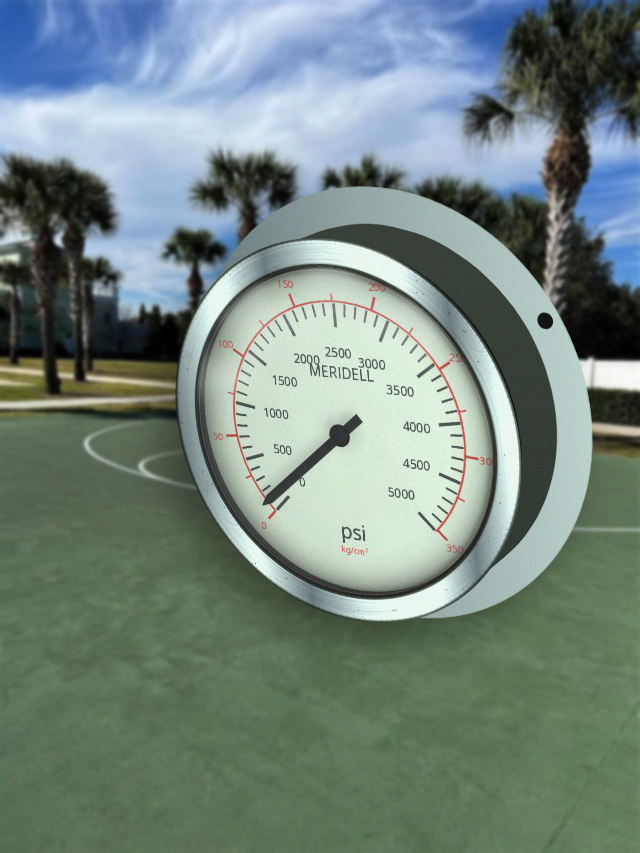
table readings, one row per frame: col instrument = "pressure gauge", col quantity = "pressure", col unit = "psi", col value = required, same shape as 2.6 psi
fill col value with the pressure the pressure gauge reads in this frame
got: 100 psi
